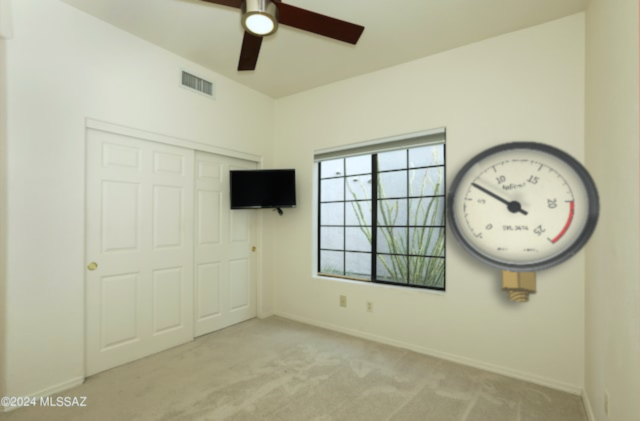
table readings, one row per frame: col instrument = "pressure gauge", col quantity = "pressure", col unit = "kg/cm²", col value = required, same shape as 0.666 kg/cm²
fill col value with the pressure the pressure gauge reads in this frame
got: 7 kg/cm²
